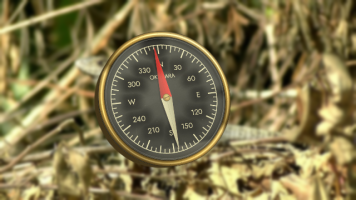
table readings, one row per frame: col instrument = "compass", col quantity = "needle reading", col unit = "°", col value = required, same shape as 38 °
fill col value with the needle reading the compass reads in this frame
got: 355 °
